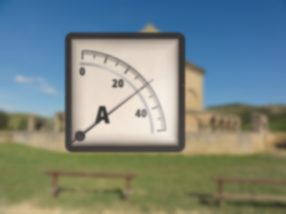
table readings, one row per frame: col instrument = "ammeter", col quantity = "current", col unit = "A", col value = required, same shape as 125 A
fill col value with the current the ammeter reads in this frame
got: 30 A
